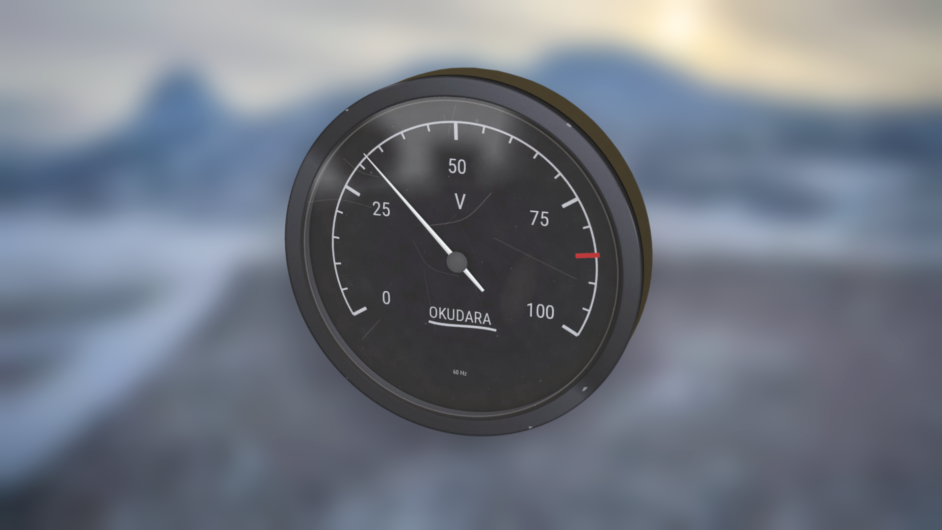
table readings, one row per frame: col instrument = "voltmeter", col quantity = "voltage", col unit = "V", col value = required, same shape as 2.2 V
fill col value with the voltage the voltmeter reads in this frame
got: 32.5 V
